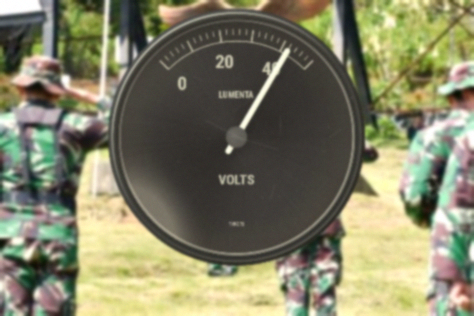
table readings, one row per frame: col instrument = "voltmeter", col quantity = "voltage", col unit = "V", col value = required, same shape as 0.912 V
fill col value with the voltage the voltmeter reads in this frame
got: 42 V
